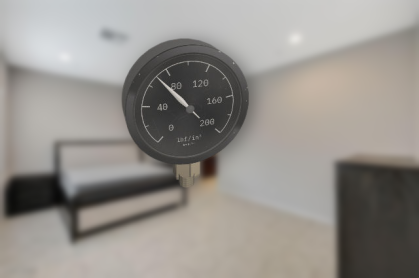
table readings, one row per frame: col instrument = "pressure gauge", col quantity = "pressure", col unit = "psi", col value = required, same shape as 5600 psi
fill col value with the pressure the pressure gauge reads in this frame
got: 70 psi
